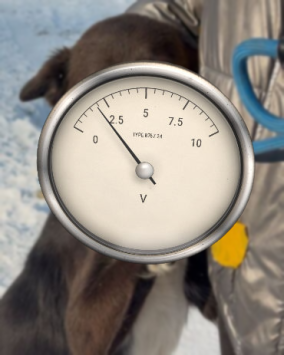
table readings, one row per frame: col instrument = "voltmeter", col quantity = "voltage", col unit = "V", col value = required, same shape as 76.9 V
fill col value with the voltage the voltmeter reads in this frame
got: 2 V
